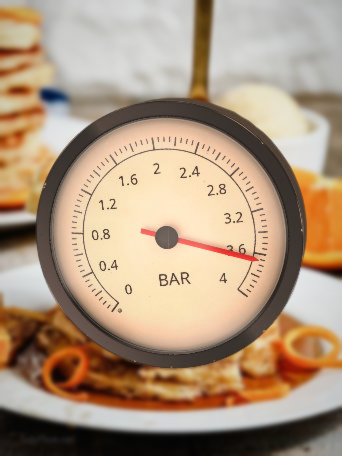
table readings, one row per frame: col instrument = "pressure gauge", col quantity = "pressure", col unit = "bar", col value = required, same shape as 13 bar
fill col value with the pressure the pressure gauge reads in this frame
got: 3.65 bar
